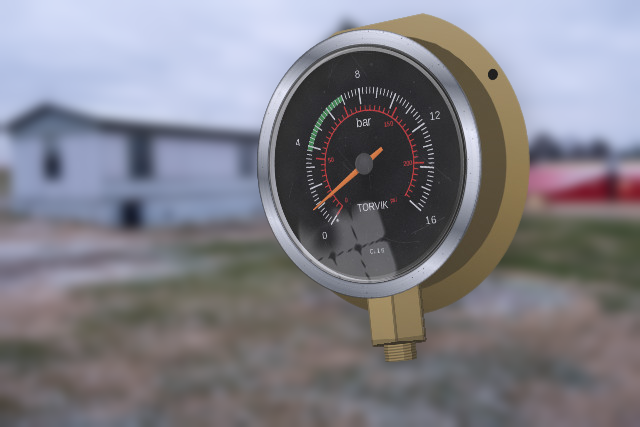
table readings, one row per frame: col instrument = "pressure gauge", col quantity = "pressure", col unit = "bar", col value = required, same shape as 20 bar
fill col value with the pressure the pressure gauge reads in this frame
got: 1 bar
